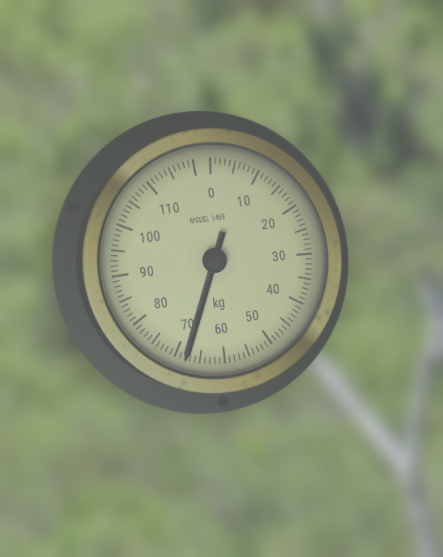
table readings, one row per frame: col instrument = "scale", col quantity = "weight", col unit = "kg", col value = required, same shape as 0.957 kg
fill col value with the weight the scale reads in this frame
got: 68 kg
